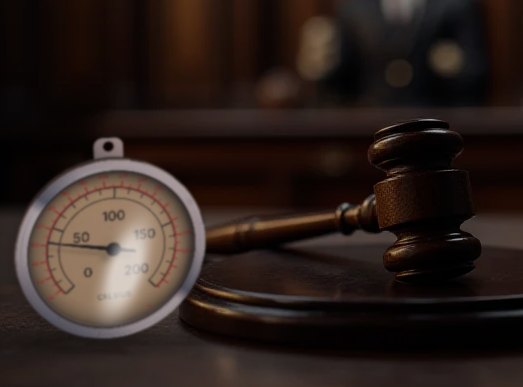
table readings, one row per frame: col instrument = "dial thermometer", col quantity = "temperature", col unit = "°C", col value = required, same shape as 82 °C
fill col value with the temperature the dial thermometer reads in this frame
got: 40 °C
